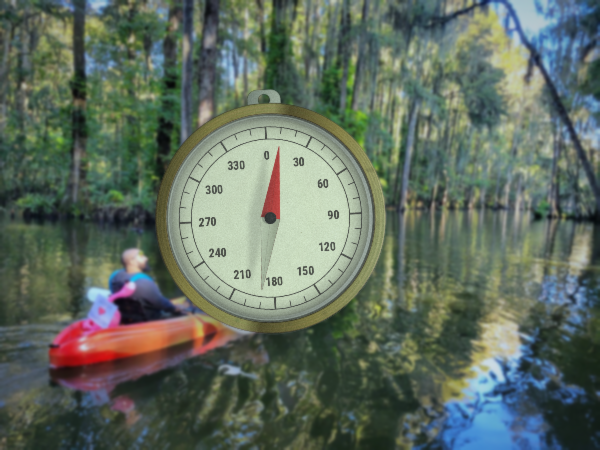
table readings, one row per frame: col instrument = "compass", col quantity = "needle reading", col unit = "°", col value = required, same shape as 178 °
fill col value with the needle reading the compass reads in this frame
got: 10 °
